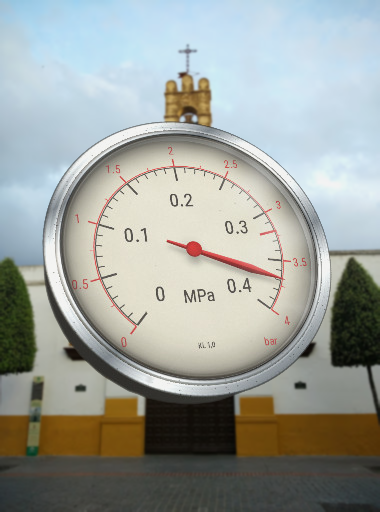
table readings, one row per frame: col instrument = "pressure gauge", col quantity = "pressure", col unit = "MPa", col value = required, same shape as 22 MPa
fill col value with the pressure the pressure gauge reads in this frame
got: 0.37 MPa
